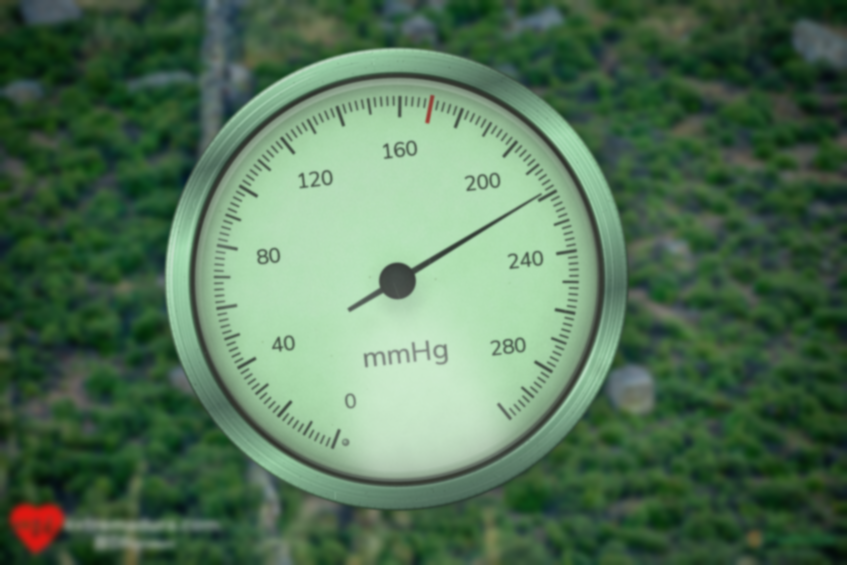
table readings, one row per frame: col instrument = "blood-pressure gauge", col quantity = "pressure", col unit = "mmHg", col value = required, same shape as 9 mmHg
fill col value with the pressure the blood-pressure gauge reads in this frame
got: 218 mmHg
